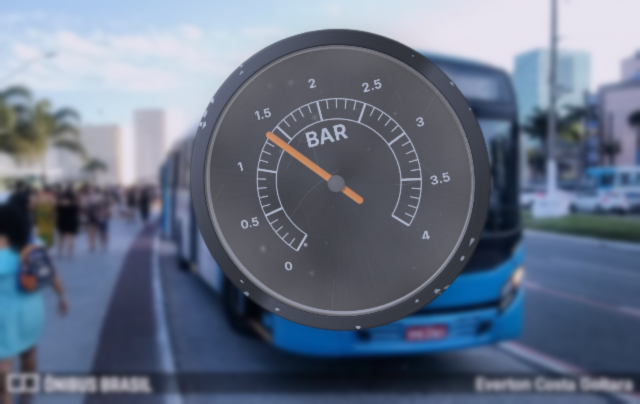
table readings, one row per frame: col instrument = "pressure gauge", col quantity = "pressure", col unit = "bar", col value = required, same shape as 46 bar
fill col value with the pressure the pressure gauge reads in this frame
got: 1.4 bar
